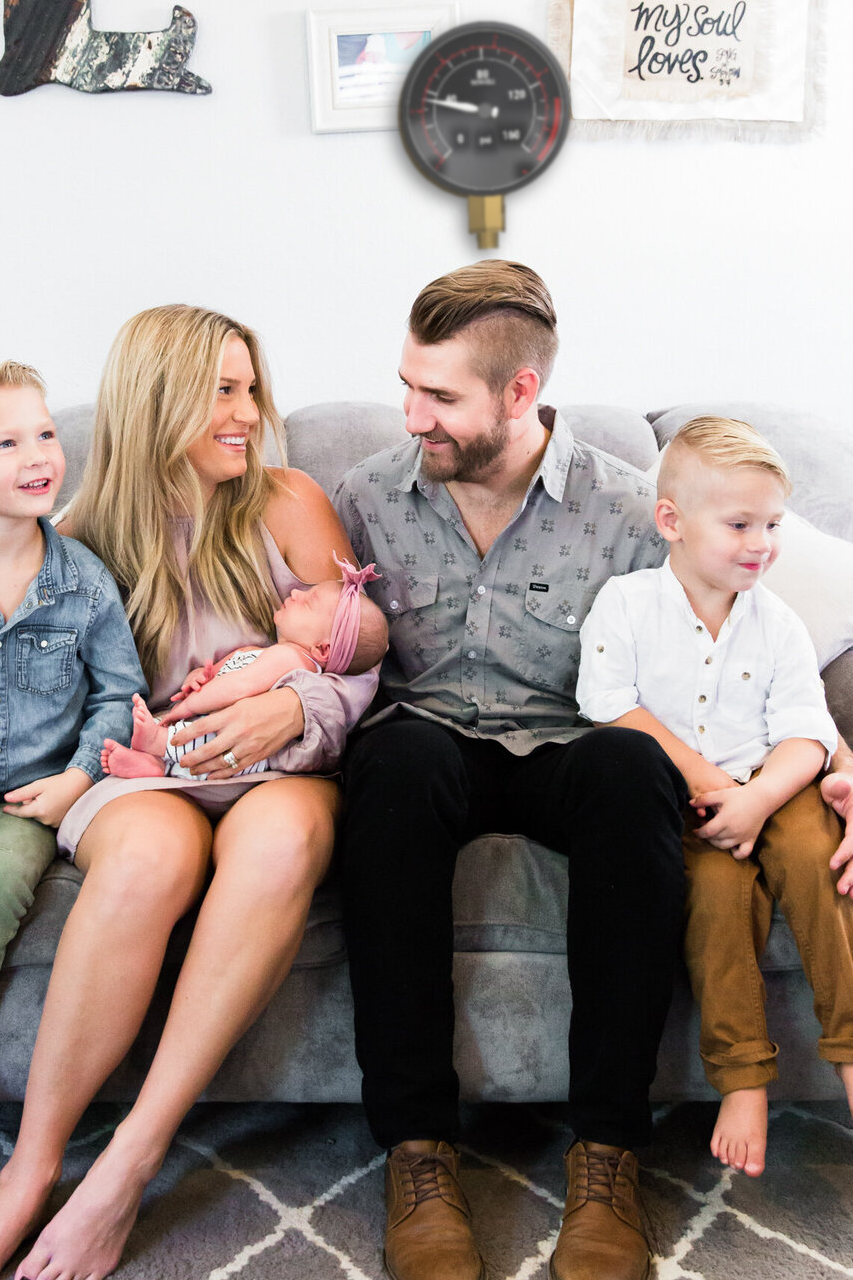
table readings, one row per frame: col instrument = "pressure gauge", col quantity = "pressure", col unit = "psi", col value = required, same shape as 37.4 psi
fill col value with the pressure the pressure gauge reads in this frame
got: 35 psi
